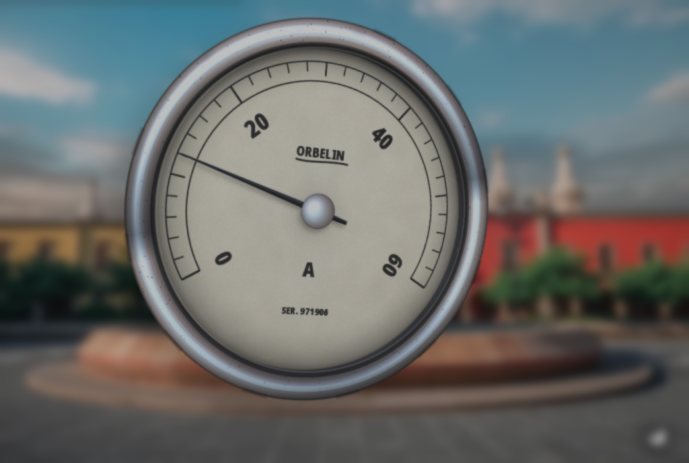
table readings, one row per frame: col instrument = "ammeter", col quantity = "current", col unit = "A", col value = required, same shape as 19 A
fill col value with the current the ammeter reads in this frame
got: 12 A
